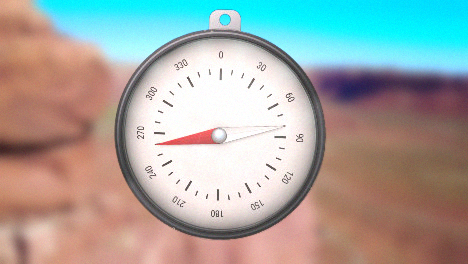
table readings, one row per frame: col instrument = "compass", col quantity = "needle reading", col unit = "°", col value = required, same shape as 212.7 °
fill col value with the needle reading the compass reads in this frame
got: 260 °
